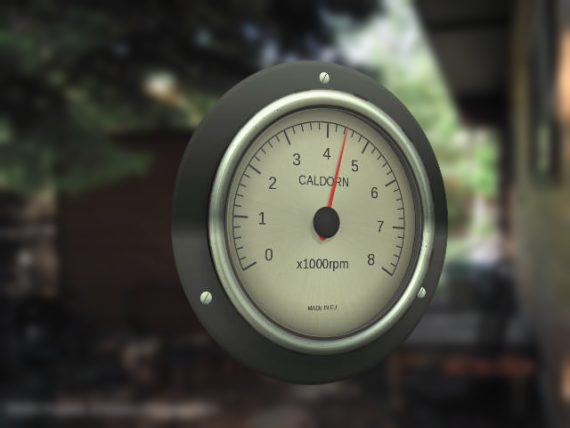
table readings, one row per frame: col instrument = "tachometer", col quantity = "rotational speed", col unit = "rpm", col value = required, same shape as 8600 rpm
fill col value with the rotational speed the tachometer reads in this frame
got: 4400 rpm
